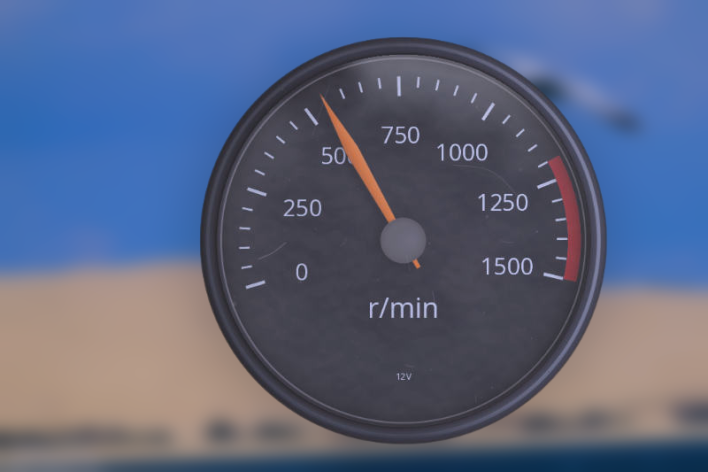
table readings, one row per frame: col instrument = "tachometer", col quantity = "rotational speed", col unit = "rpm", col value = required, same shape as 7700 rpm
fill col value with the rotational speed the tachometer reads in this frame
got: 550 rpm
